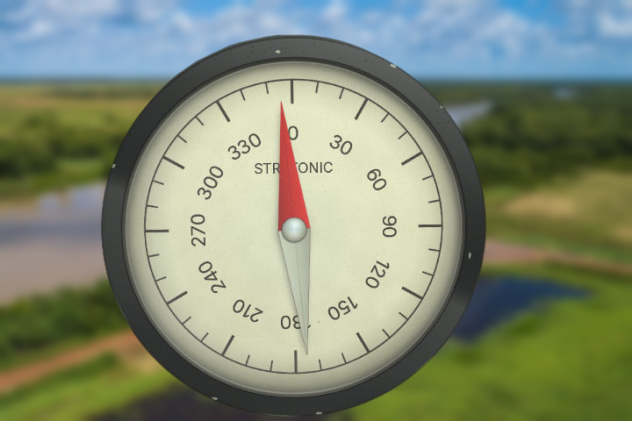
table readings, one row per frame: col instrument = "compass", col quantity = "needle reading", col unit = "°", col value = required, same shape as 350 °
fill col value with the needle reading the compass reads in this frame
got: 355 °
